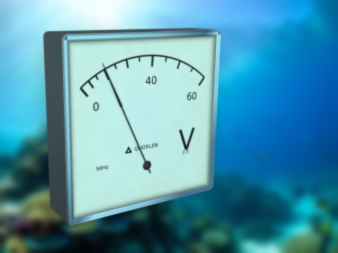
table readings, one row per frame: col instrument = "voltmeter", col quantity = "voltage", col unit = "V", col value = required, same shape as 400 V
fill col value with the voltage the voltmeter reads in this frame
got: 20 V
